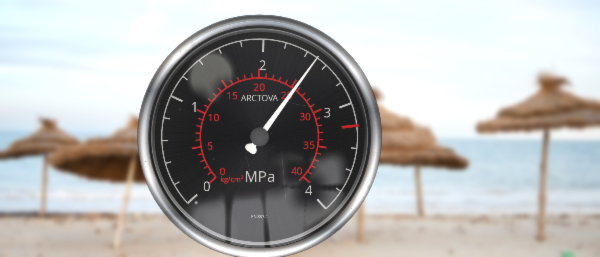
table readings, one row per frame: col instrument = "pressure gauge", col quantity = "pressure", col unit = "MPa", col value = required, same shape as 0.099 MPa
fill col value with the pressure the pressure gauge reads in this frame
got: 2.5 MPa
